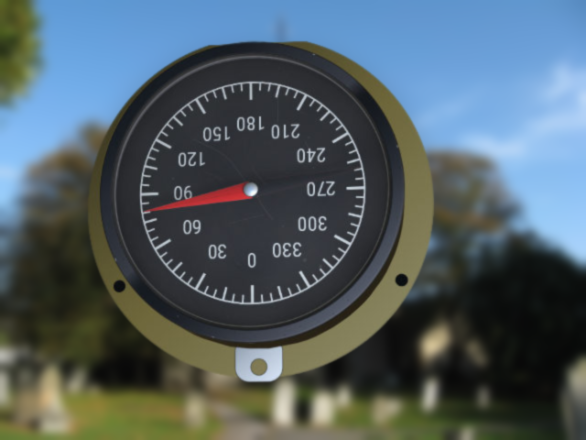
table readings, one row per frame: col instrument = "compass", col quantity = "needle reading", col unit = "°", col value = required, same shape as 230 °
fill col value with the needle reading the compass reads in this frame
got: 80 °
